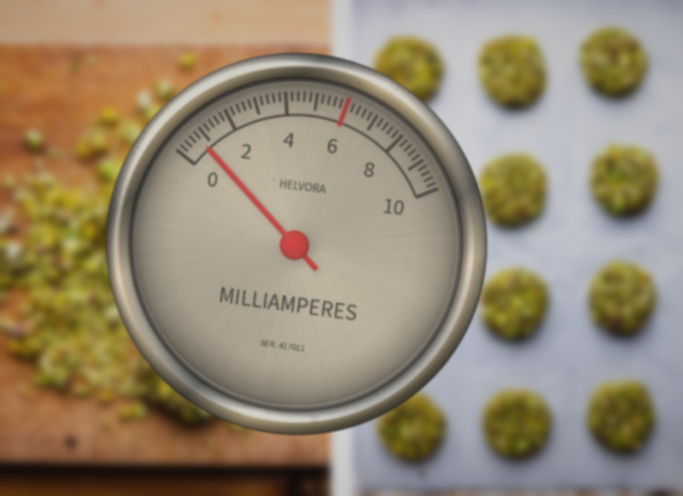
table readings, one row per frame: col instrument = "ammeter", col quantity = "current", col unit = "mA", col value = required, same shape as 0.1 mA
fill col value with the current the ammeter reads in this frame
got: 0.8 mA
